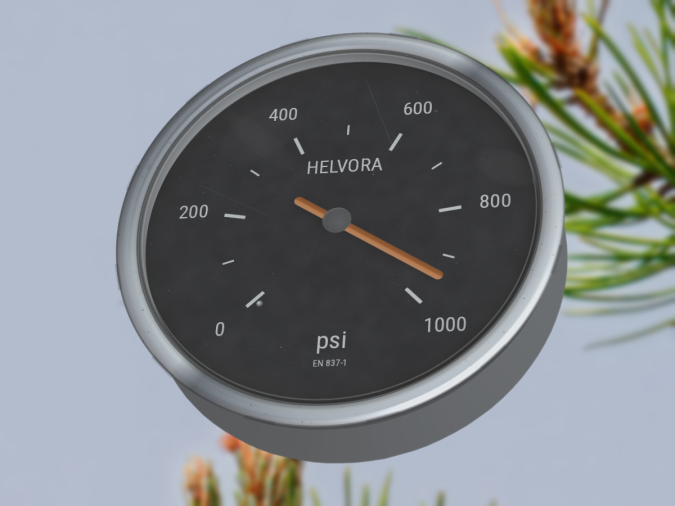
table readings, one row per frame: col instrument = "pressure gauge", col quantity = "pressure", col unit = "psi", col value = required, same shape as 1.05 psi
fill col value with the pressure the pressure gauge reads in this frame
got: 950 psi
